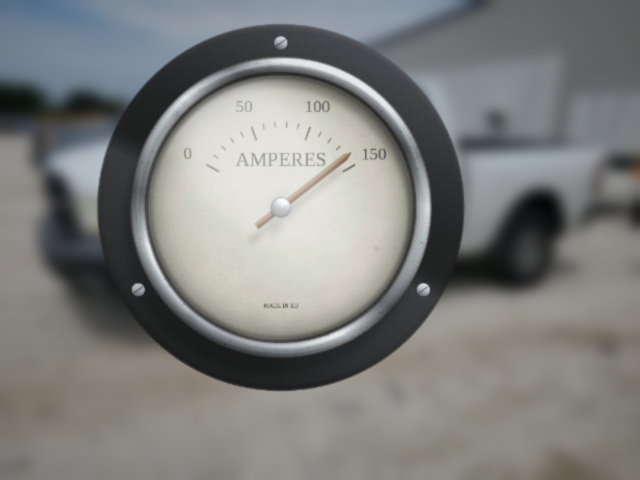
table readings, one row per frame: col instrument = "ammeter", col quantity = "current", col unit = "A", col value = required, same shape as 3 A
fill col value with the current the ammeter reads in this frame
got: 140 A
